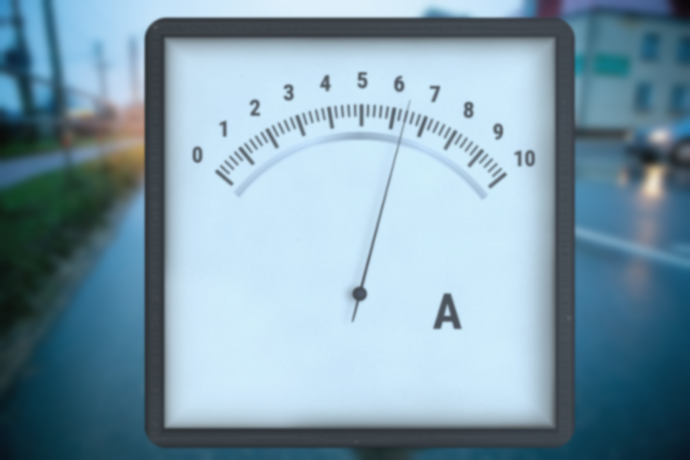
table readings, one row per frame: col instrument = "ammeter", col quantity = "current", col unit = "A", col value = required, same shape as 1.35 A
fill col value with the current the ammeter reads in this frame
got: 6.4 A
